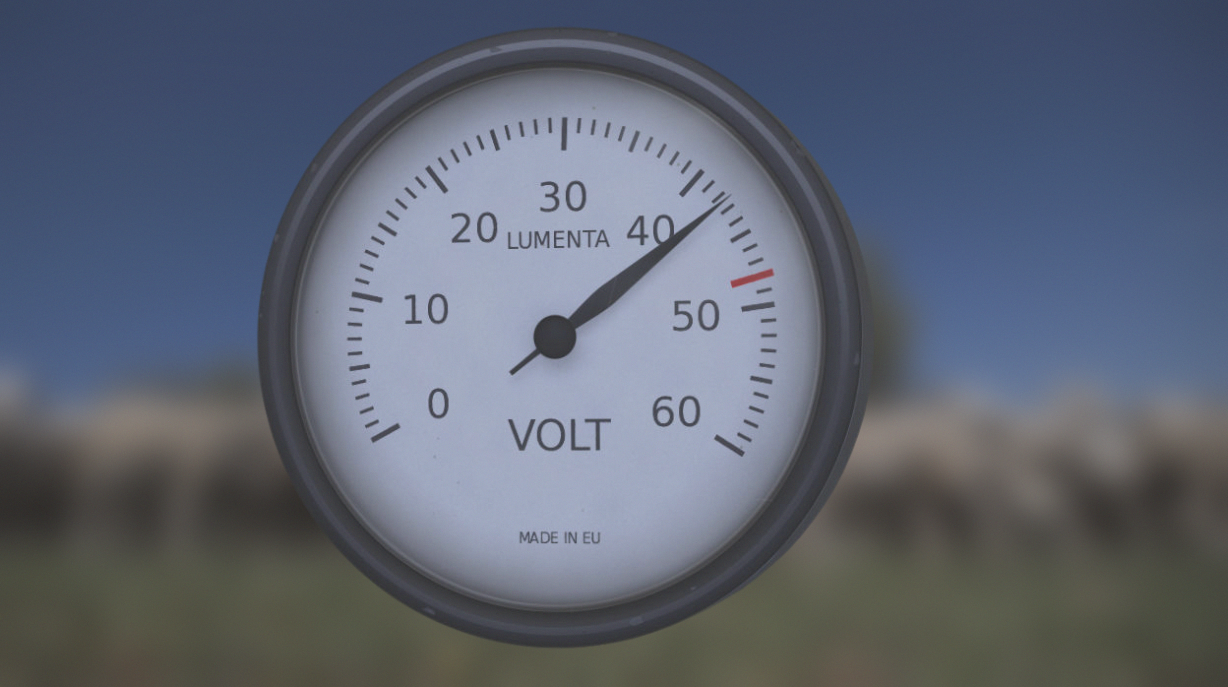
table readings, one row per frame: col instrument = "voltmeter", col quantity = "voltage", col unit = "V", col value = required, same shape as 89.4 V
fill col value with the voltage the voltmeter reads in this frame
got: 42.5 V
